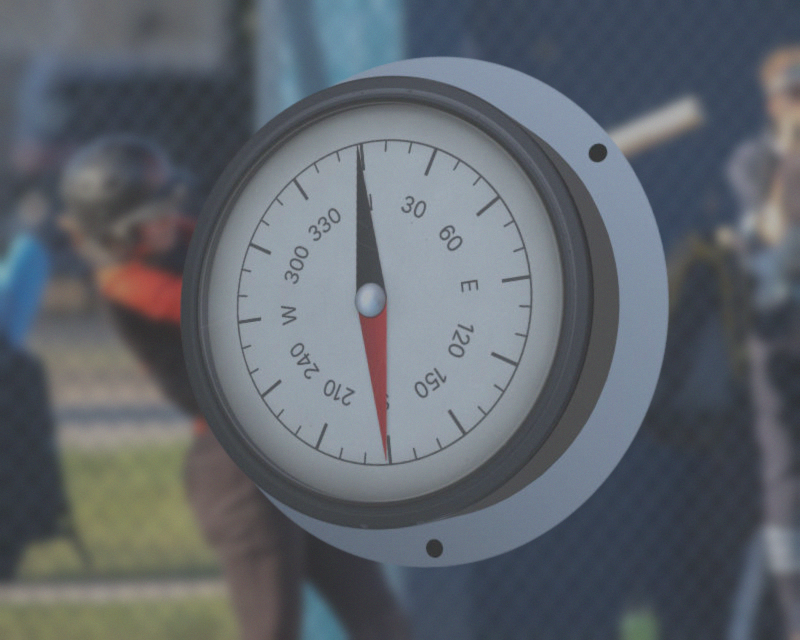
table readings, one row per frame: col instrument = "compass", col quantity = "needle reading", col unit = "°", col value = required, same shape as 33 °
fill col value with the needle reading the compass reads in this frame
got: 180 °
